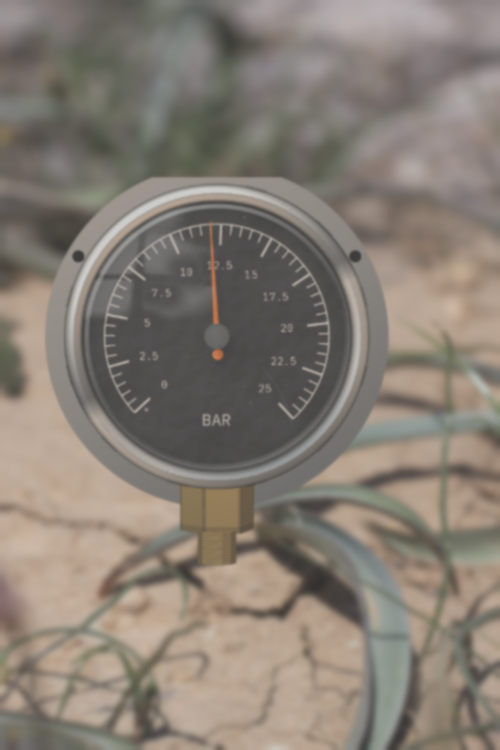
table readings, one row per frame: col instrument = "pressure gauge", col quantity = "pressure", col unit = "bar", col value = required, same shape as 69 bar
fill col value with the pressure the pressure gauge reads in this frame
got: 12 bar
